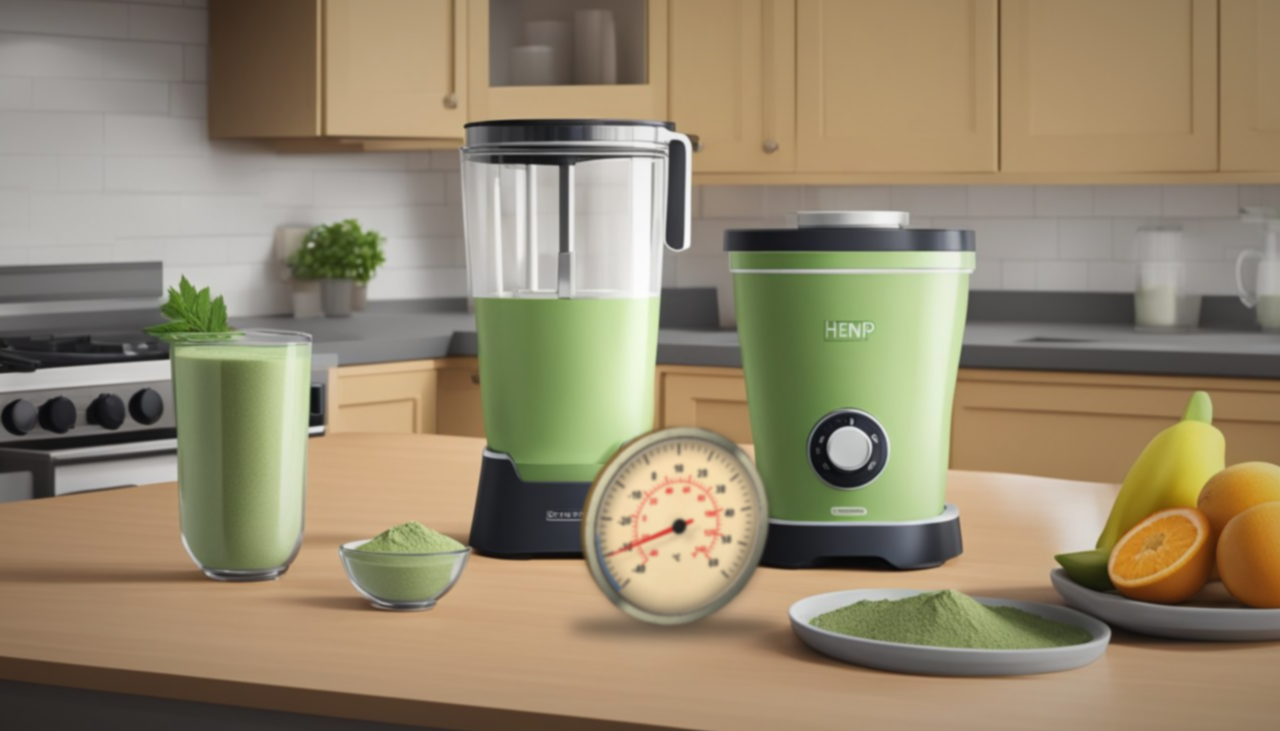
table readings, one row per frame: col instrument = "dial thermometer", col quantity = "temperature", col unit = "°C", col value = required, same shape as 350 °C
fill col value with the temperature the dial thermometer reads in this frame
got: -30 °C
